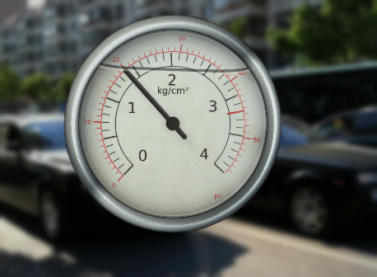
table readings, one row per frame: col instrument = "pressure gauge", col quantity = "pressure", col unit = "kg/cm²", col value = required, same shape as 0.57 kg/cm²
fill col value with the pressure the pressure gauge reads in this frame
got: 1.4 kg/cm²
